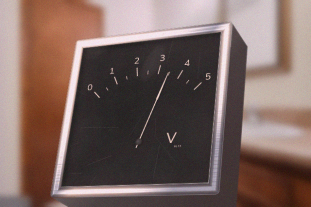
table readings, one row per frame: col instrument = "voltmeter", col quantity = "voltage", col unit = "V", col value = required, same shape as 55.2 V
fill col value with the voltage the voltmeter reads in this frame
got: 3.5 V
